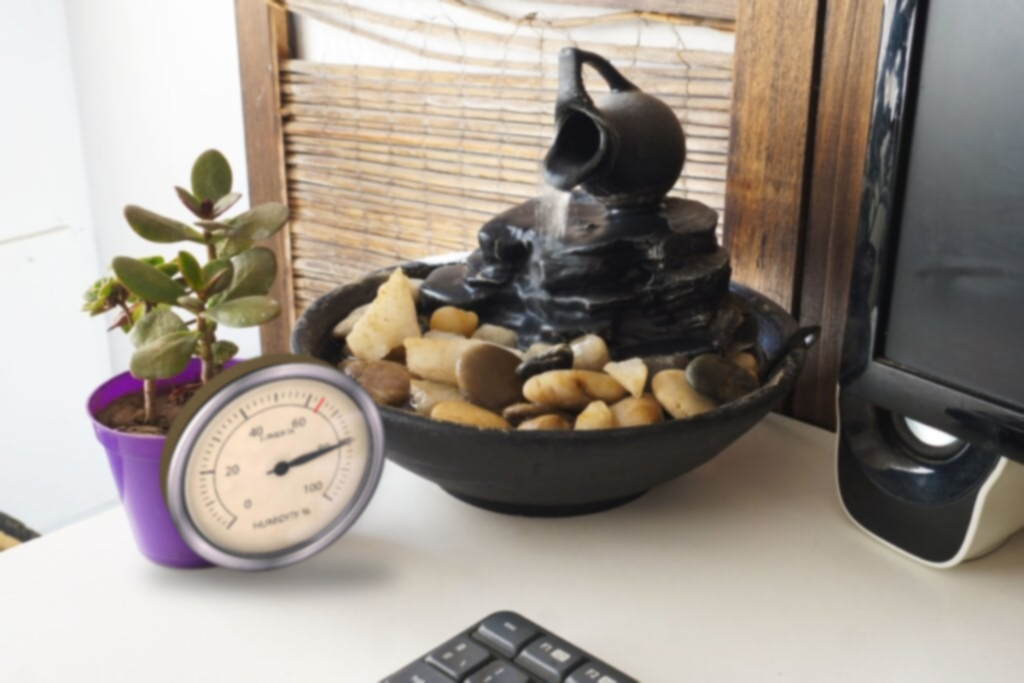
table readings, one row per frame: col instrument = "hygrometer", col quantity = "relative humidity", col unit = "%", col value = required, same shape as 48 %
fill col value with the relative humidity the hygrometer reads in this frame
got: 80 %
